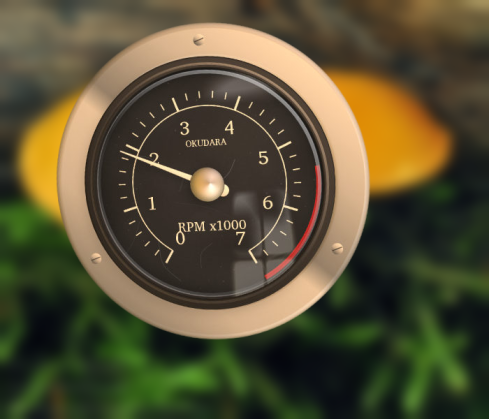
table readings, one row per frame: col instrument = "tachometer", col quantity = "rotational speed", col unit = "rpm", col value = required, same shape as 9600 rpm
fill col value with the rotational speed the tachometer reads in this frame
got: 1900 rpm
